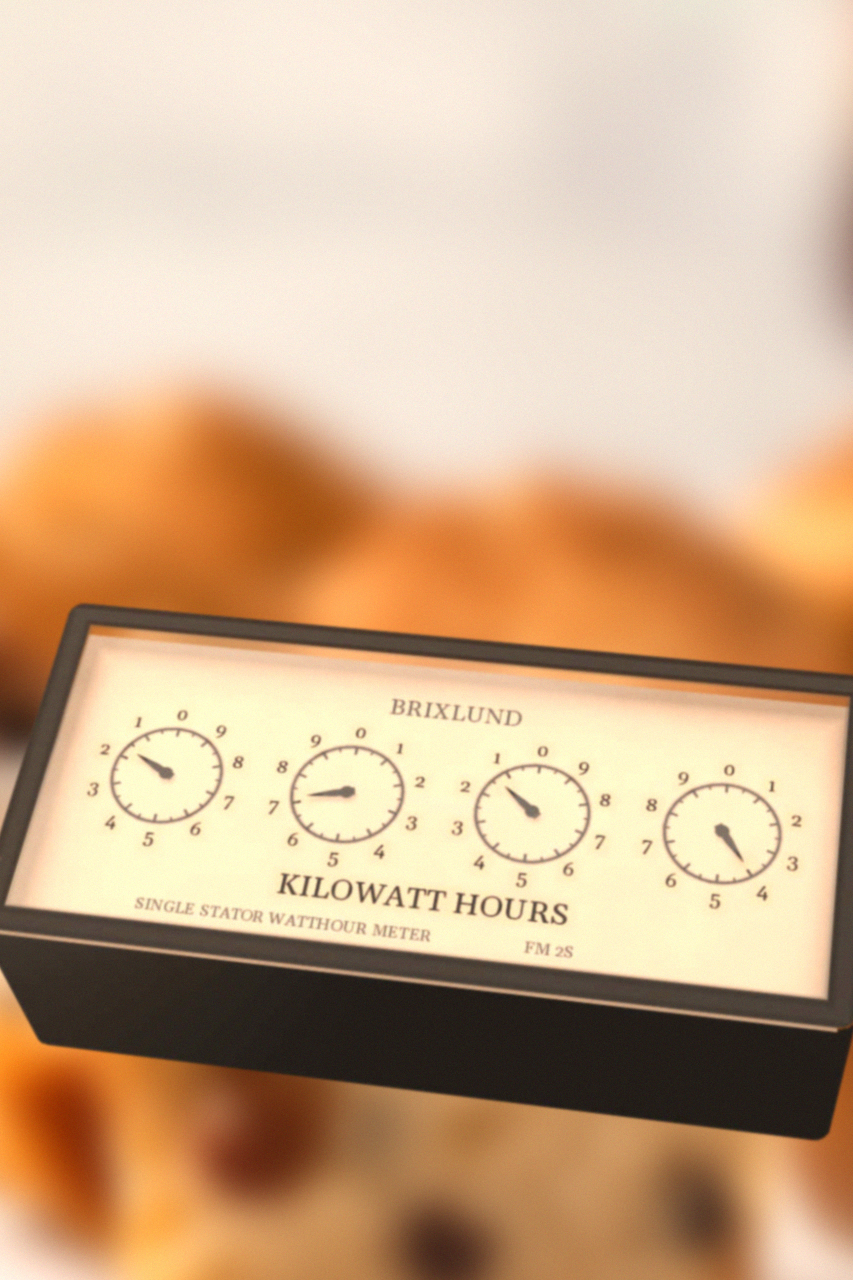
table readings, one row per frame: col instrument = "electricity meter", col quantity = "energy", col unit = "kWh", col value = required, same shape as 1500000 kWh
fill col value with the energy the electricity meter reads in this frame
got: 1714 kWh
